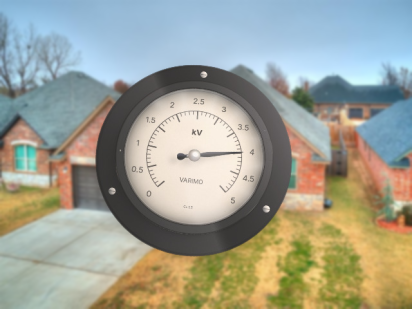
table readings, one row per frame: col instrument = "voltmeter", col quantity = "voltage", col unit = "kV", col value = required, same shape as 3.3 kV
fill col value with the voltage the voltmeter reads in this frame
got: 4 kV
